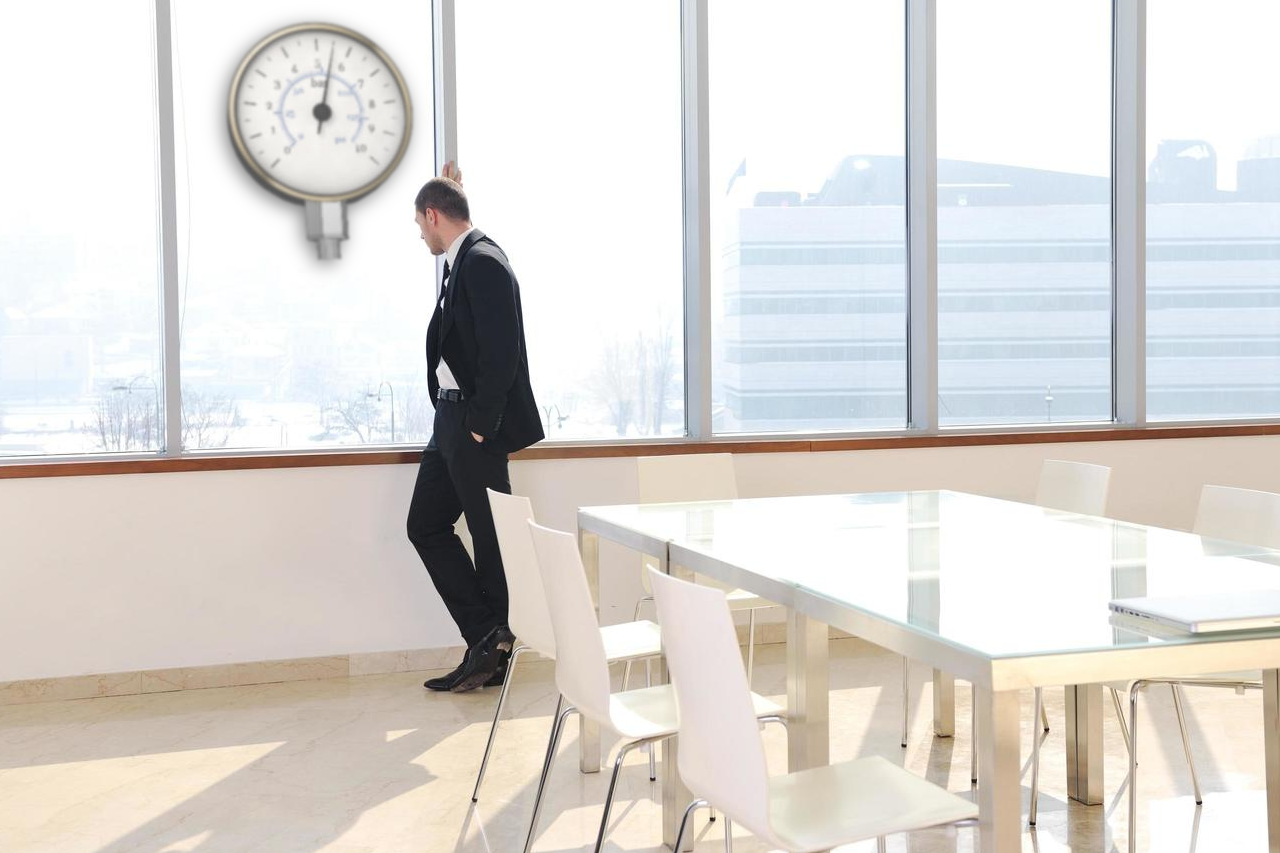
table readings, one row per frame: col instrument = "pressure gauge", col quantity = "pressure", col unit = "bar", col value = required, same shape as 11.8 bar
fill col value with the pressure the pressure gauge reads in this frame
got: 5.5 bar
